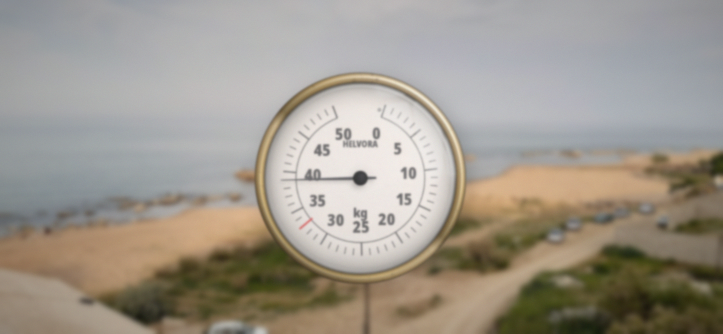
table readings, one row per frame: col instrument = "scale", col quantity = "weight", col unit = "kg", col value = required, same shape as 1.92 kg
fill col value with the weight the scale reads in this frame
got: 39 kg
